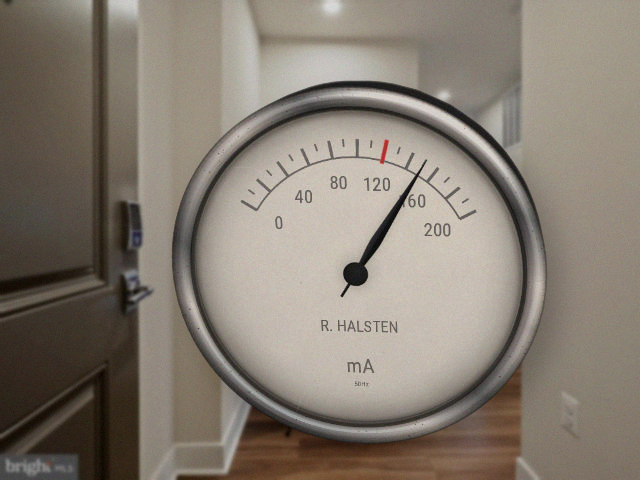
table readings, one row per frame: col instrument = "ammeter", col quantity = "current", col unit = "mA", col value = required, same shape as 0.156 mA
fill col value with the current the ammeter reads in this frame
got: 150 mA
